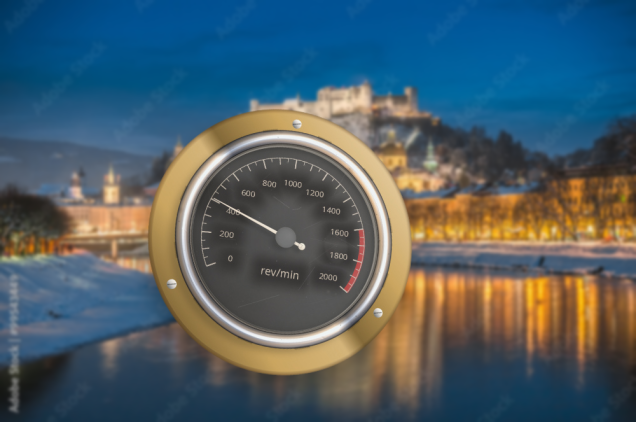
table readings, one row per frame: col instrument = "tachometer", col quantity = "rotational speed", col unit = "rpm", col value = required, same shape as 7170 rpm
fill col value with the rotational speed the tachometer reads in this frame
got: 400 rpm
